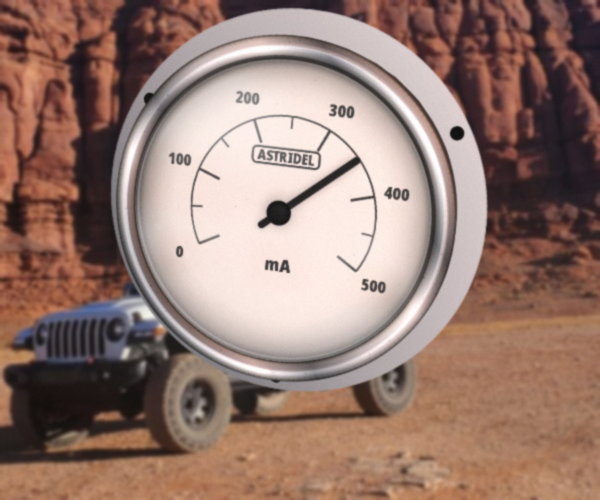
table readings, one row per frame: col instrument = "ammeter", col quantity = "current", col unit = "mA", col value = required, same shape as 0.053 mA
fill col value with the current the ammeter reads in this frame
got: 350 mA
